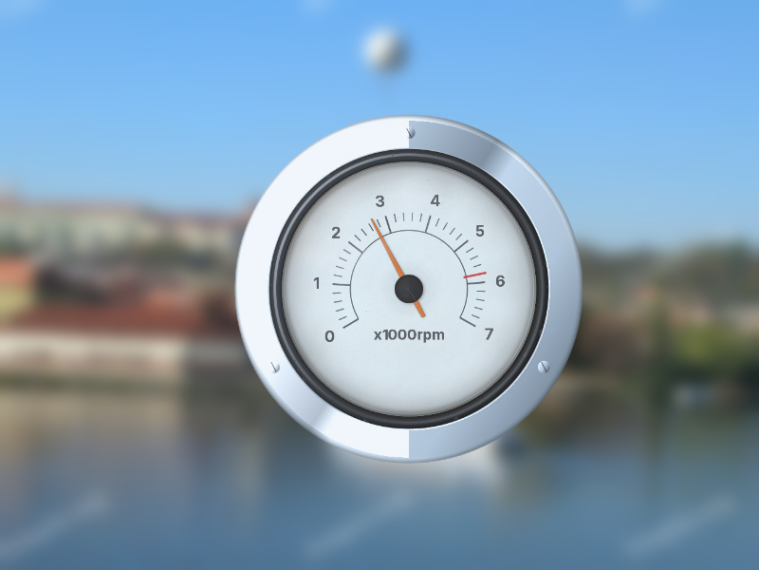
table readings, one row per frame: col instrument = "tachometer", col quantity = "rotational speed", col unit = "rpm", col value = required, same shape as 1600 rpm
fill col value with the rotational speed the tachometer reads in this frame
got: 2700 rpm
